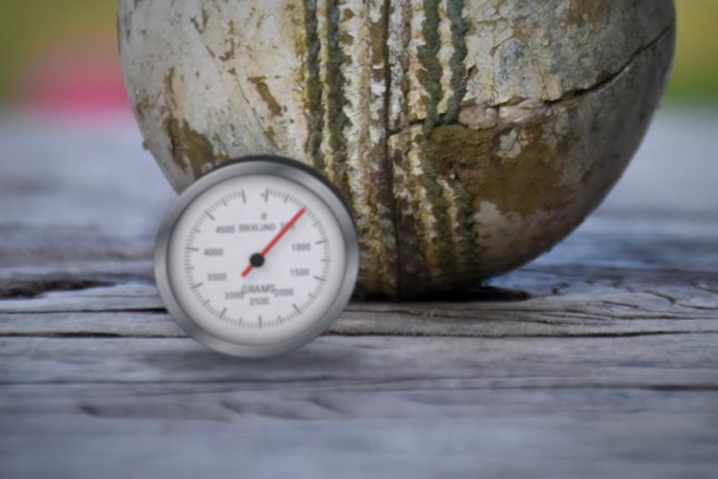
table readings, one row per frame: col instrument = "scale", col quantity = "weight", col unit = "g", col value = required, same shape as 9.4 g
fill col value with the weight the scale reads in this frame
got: 500 g
